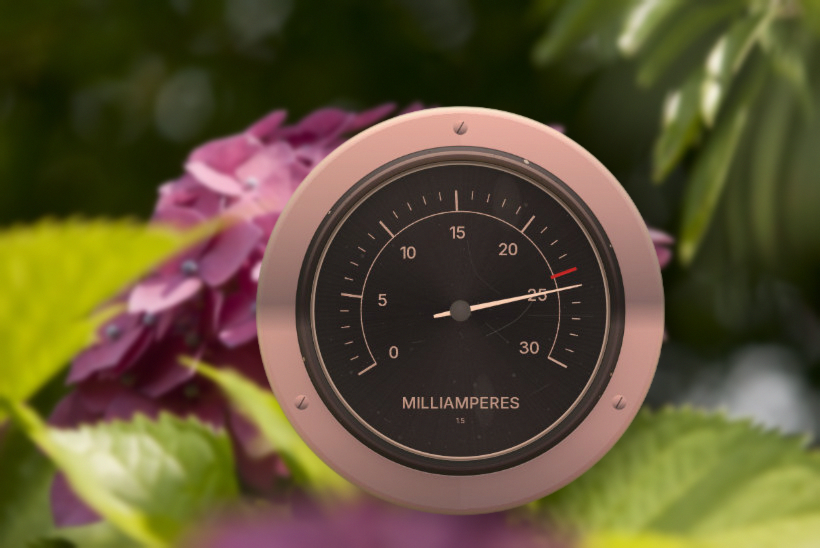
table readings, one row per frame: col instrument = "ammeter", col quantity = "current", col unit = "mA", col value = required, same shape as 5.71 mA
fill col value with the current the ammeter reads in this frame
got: 25 mA
